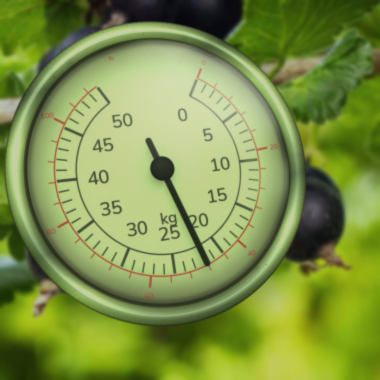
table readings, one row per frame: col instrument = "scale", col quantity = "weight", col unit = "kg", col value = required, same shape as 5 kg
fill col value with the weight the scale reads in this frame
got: 22 kg
